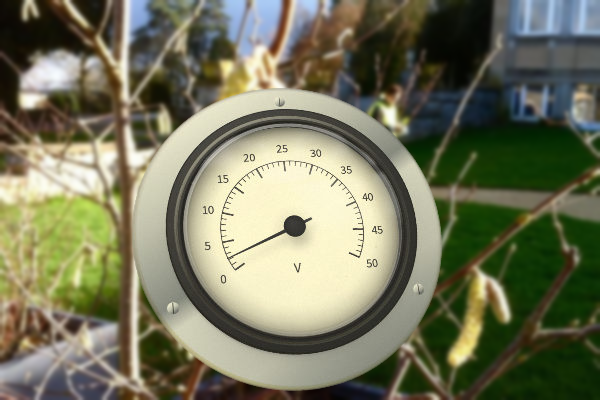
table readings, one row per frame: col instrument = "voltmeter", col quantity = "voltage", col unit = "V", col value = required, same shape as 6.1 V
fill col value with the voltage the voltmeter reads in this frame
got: 2 V
